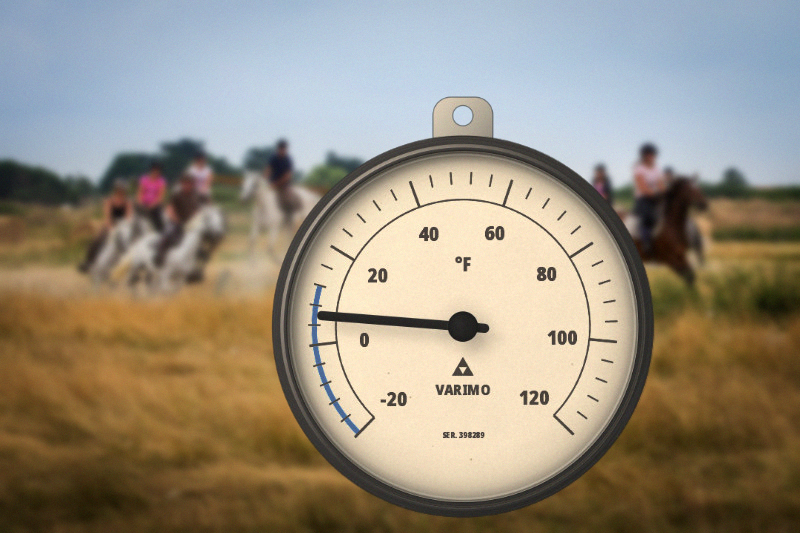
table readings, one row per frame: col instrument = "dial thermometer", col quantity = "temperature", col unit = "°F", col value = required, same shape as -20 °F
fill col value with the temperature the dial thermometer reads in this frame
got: 6 °F
